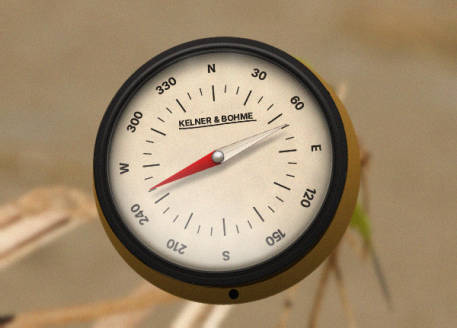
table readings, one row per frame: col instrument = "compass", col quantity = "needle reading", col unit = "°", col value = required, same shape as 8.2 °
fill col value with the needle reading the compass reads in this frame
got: 250 °
